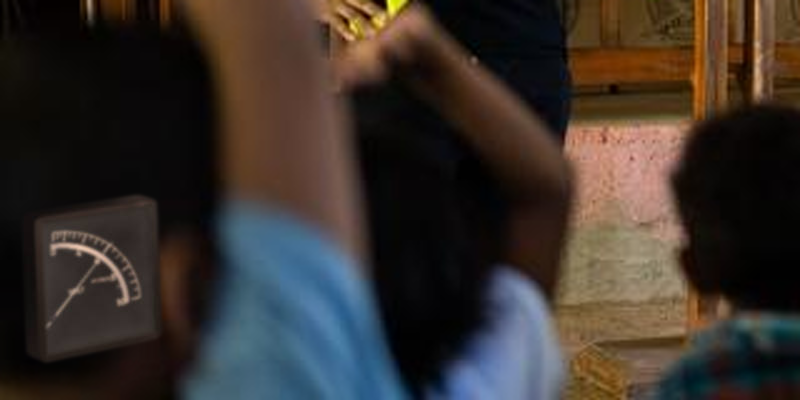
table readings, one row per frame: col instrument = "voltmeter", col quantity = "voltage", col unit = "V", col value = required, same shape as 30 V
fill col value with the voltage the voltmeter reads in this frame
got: 6 V
